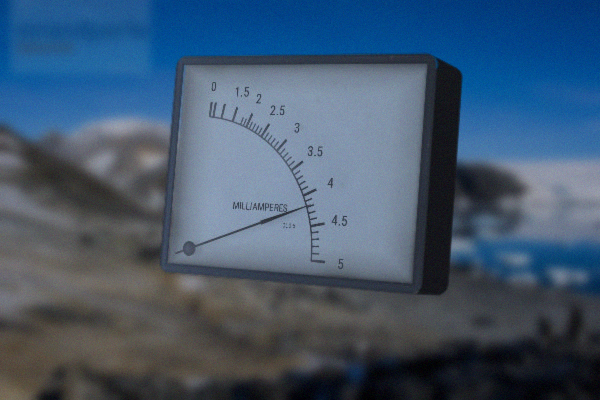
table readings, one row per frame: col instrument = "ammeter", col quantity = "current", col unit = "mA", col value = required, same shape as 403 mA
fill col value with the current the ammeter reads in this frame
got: 4.2 mA
